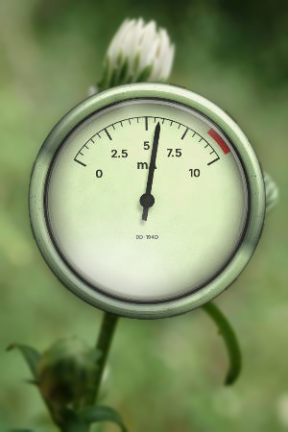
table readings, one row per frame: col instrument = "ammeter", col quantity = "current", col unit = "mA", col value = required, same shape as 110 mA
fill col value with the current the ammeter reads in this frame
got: 5.75 mA
